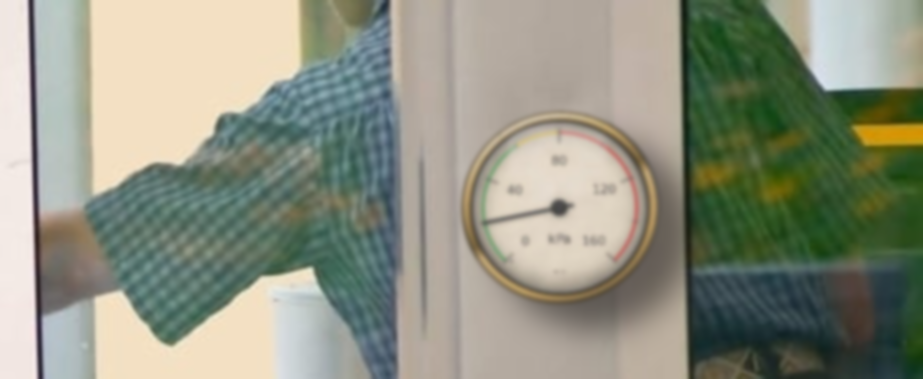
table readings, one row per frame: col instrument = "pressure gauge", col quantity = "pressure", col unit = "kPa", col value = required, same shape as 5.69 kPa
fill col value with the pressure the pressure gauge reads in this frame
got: 20 kPa
